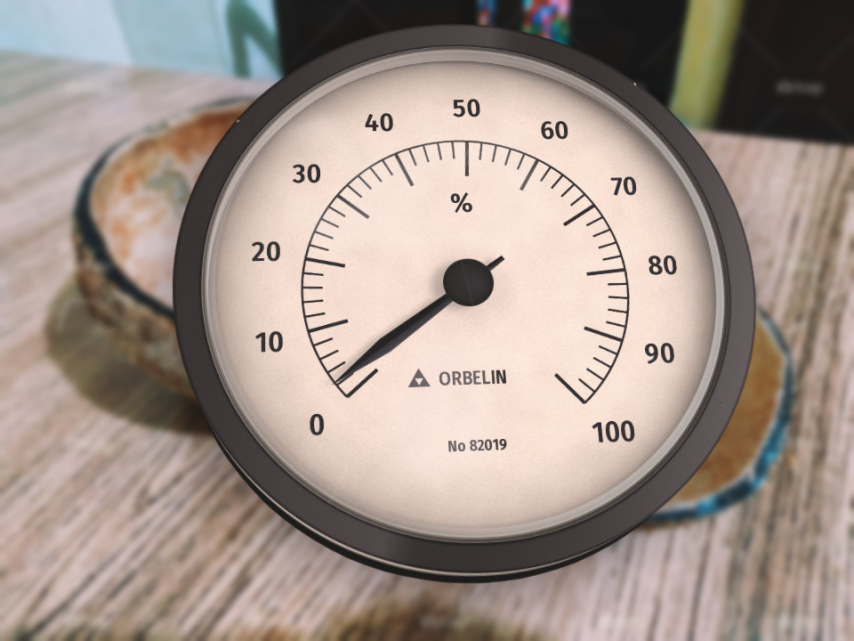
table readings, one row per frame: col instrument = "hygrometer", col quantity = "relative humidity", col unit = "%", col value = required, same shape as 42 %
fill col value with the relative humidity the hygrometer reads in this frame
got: 2 %
